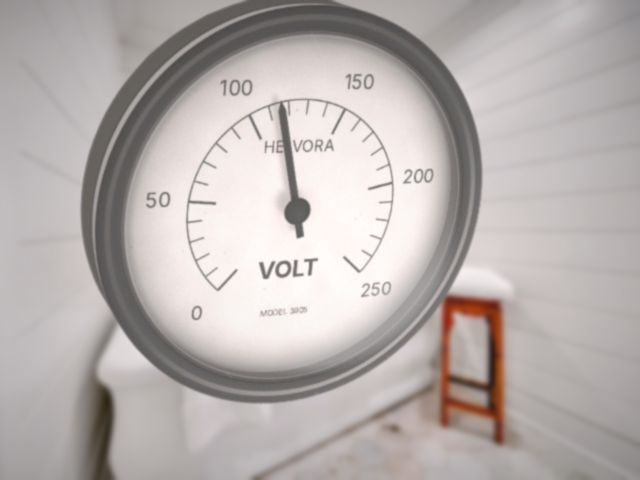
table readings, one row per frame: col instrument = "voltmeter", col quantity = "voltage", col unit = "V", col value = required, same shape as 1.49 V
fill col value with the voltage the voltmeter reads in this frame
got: 115 V
